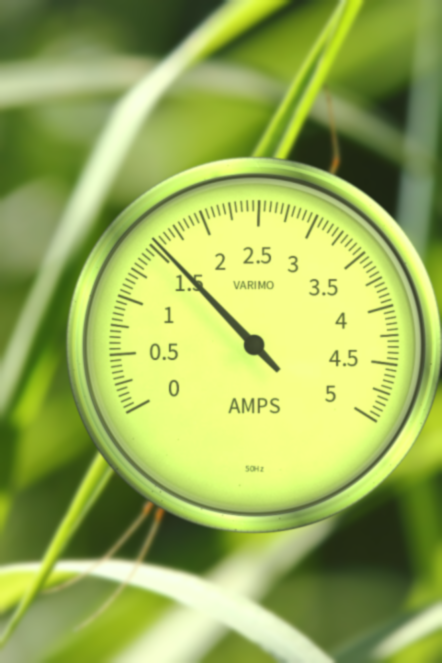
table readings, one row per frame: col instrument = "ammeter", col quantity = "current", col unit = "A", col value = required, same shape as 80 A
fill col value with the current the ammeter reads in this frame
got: 1.55 A
